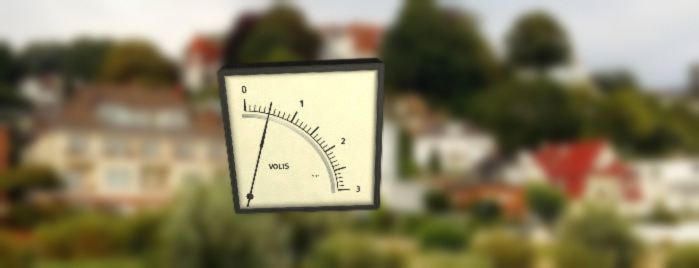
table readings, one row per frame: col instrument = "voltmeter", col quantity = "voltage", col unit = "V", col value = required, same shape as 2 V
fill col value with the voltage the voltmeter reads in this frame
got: 0.5 V
